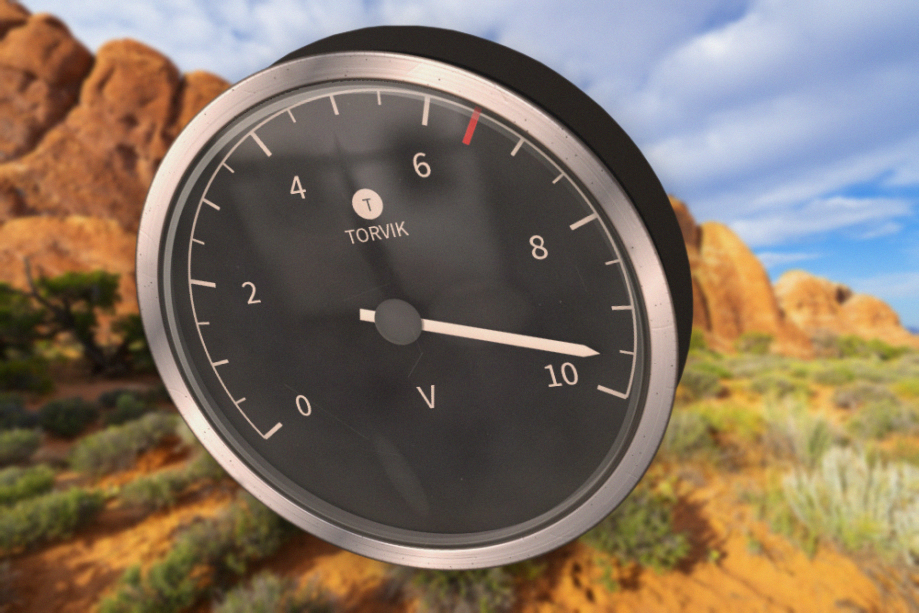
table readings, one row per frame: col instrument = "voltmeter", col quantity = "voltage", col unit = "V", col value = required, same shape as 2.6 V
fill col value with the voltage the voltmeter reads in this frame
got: 9.5 V
